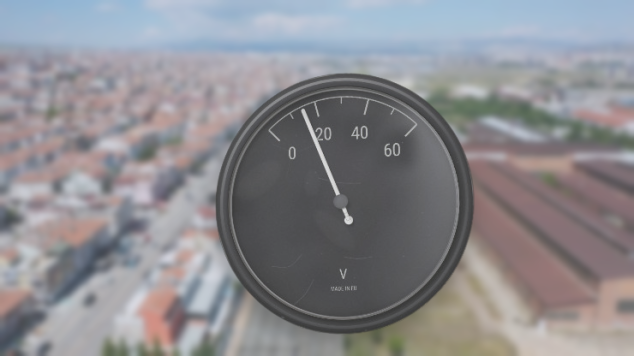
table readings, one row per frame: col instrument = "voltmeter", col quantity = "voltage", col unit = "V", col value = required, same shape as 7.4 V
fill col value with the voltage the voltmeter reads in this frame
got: 15 V
